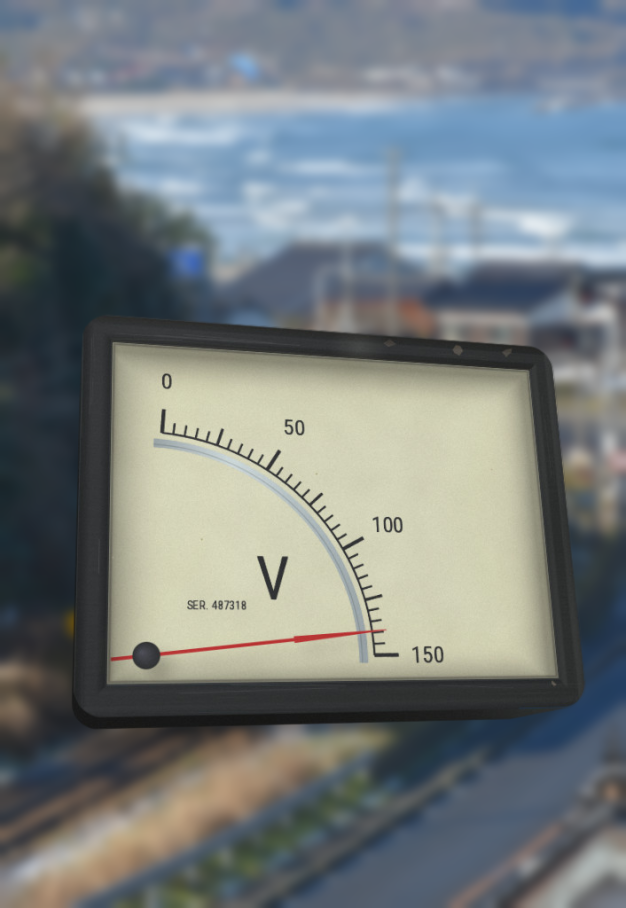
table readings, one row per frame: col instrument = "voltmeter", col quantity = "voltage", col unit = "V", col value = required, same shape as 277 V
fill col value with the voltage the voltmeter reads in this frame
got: 140 V
